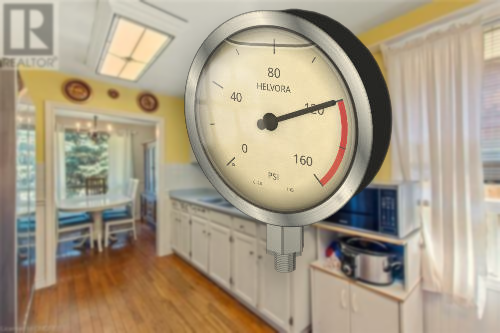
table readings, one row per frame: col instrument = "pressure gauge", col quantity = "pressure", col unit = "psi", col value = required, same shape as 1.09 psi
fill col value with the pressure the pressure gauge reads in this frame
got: 120 psi
